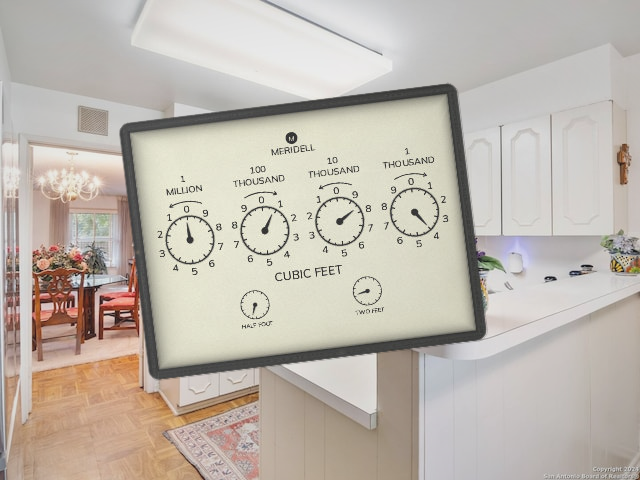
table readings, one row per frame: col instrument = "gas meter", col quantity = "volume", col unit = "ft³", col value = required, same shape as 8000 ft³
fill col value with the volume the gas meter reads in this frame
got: 8400 ft³
